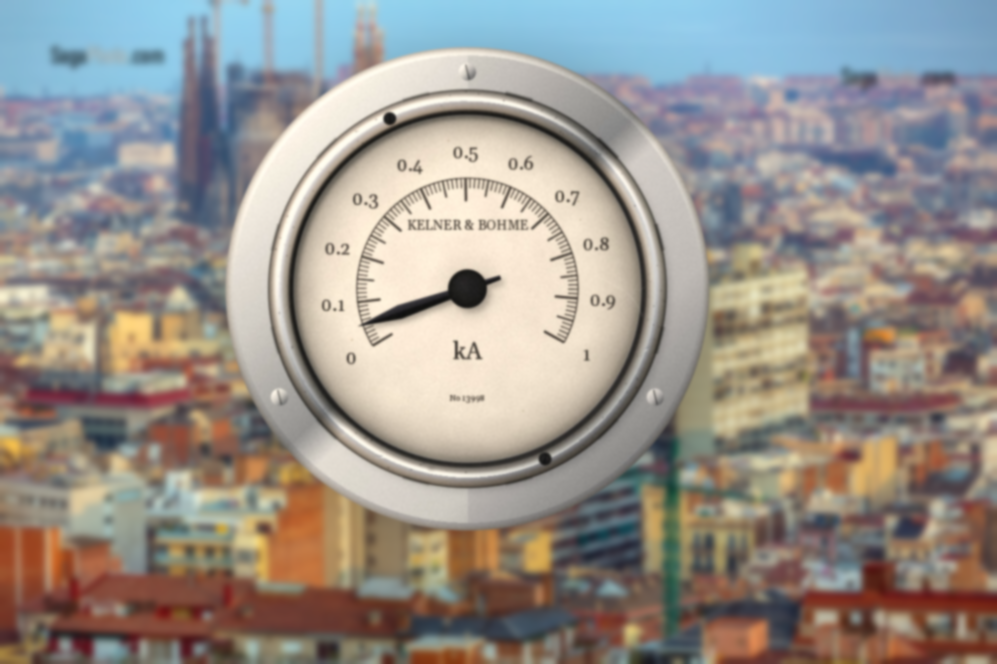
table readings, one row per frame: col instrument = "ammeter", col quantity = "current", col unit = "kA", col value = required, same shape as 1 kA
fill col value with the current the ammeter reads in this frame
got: 0.05 kA
